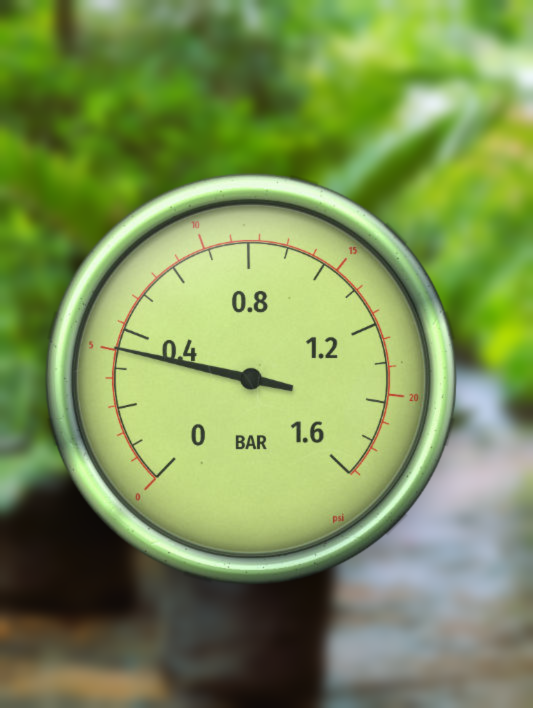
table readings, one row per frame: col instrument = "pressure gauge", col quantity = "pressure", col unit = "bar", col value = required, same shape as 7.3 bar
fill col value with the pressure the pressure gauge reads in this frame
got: 0.35 bar
